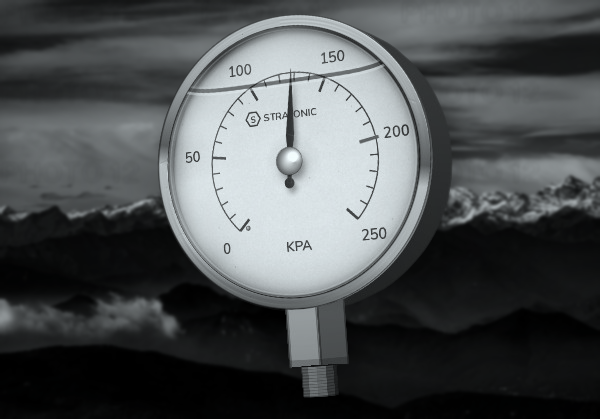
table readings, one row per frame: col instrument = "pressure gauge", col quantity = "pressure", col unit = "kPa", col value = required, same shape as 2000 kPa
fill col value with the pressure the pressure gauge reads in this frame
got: 130 kPa
